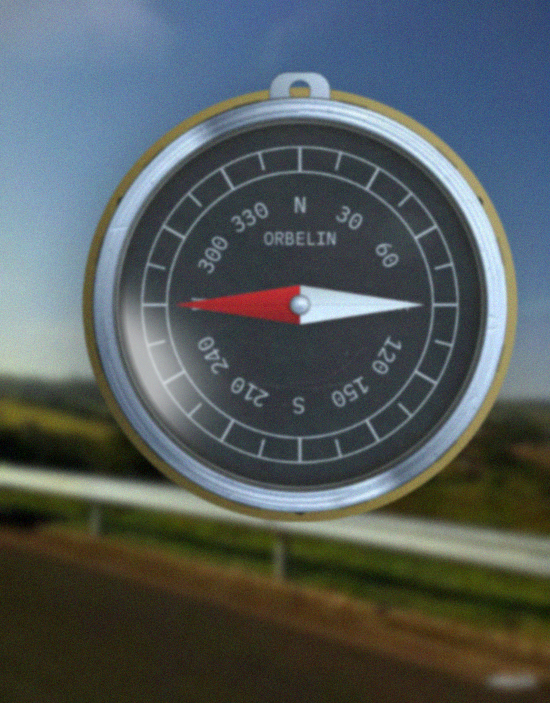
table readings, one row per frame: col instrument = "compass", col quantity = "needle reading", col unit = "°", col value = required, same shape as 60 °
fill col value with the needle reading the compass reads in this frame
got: 270 °
